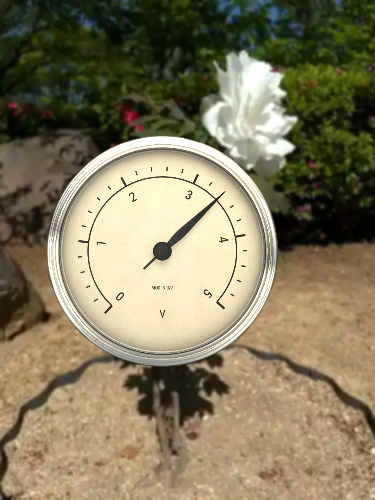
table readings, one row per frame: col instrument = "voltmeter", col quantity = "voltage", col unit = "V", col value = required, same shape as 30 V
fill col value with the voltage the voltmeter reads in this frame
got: 3.4 V
